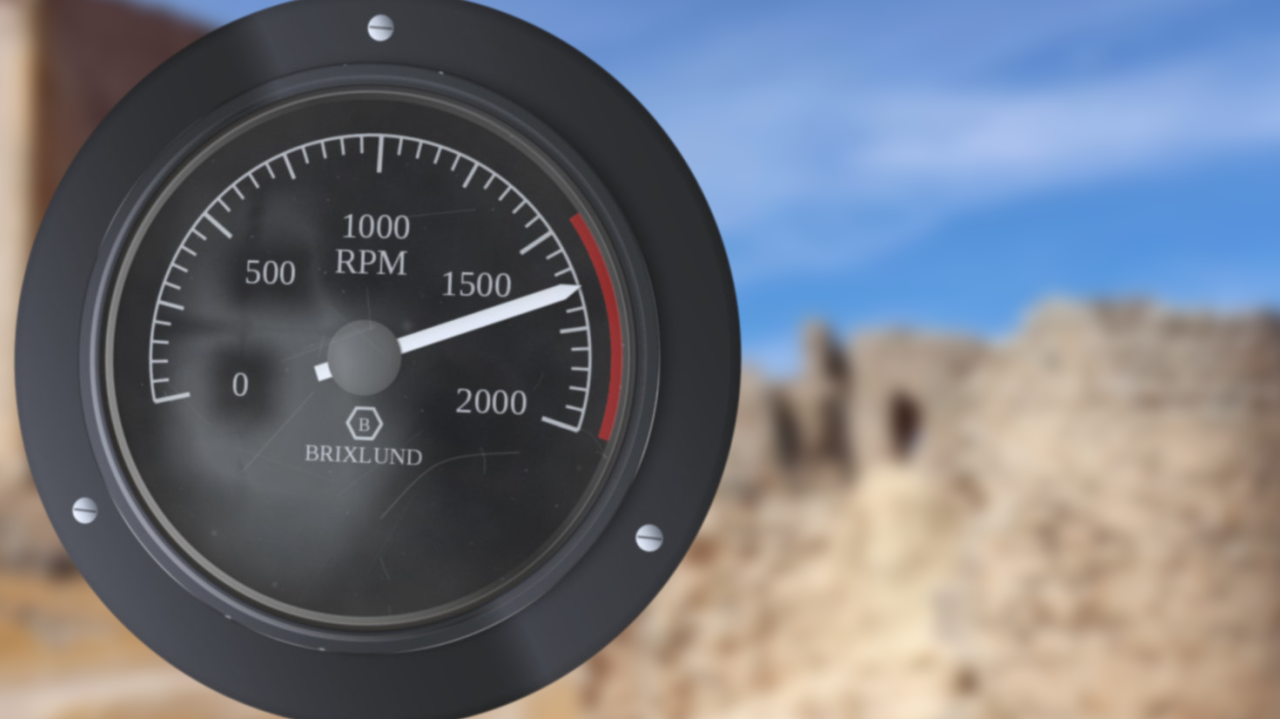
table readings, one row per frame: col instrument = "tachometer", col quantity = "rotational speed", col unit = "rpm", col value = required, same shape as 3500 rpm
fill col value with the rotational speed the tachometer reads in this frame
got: 1650 rpm
